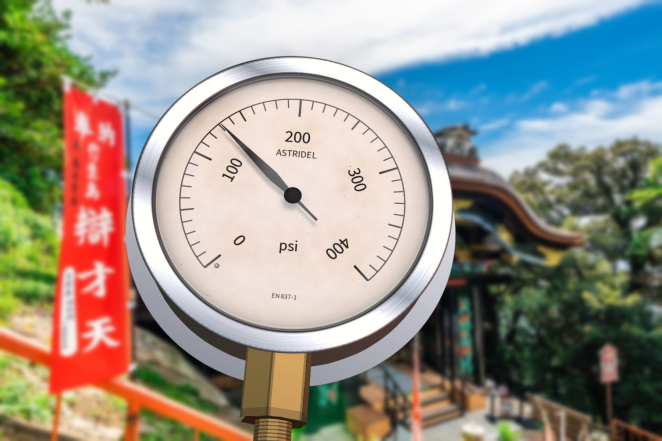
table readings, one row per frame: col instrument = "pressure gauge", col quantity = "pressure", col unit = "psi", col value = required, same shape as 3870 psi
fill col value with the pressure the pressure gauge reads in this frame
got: 130 psi
